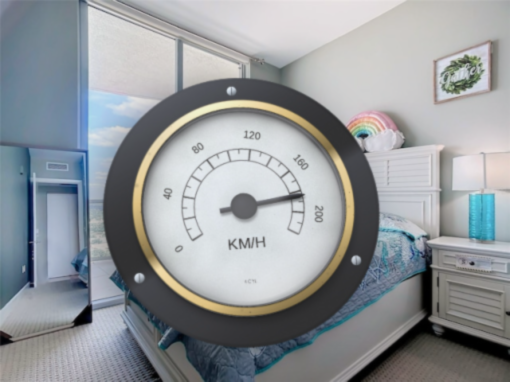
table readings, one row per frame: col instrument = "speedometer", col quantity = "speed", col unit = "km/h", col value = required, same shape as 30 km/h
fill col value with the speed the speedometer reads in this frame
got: 185 km/h
